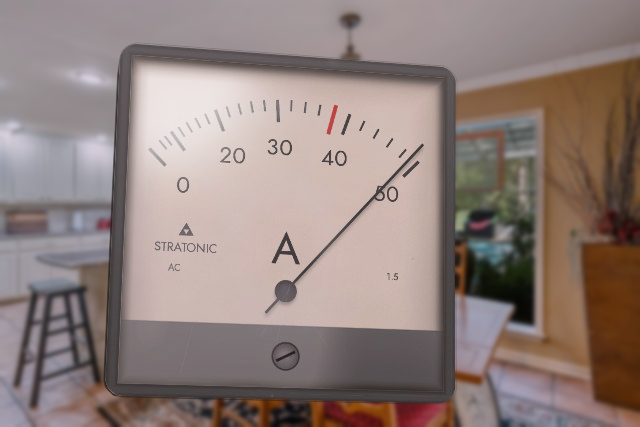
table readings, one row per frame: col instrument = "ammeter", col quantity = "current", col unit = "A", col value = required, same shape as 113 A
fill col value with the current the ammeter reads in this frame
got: 49 A
